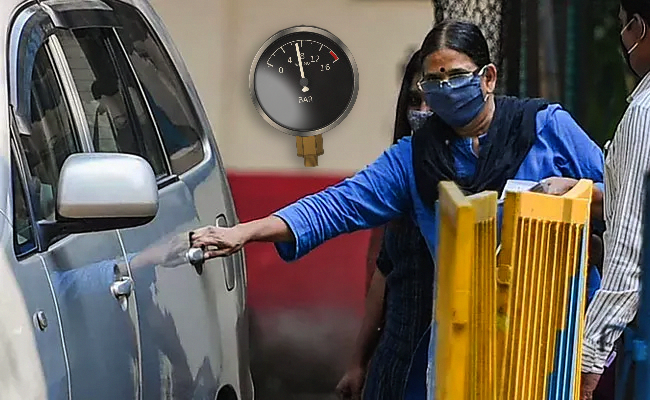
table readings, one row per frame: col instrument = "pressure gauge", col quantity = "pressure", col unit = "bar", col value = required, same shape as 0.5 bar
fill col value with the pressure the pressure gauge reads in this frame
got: 7 bar
